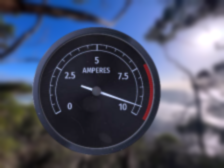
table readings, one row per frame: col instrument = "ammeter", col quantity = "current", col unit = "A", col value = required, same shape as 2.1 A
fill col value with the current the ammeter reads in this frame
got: 9.5 A
